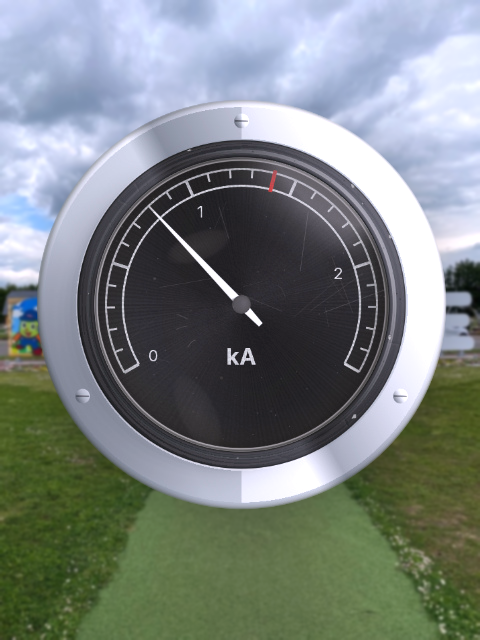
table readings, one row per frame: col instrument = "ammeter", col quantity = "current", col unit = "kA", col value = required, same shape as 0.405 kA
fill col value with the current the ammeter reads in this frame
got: 0.8 kA
